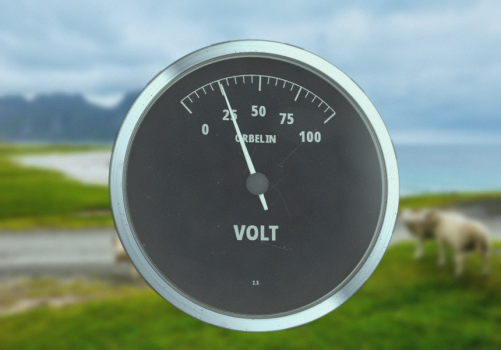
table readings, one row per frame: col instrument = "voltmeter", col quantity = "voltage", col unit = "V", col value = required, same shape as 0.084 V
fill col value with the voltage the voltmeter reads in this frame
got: 25 V
